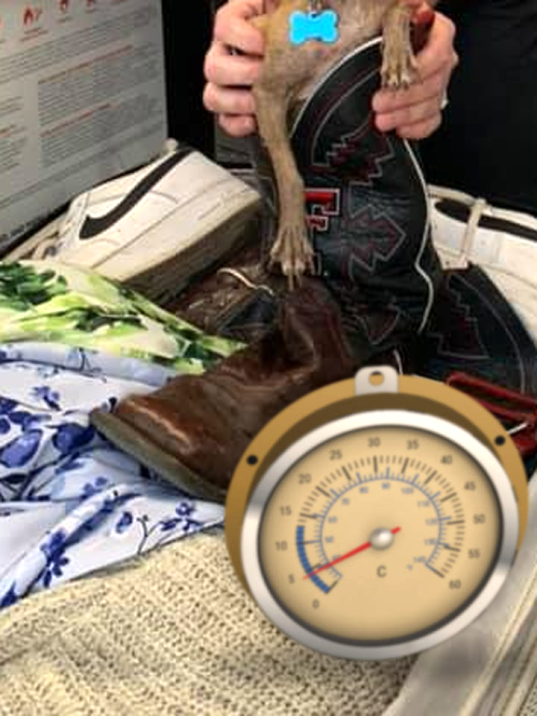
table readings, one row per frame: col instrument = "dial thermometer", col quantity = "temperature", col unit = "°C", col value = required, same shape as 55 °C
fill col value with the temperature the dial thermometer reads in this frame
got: 5 °C
